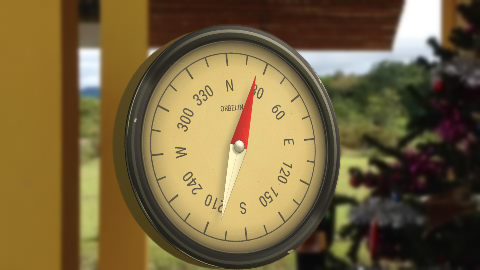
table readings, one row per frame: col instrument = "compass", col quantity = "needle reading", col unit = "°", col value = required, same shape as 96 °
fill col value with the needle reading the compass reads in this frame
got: 22.5 °
